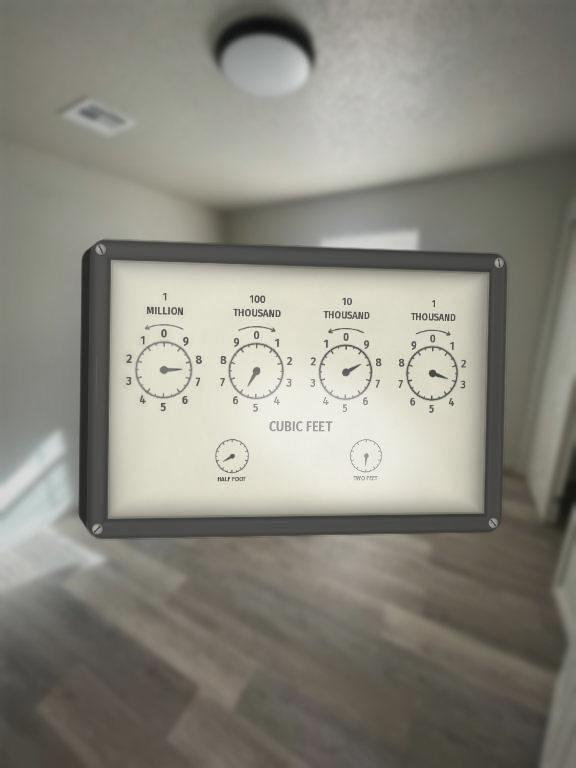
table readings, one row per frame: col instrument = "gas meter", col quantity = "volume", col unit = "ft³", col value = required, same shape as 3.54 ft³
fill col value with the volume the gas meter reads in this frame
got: 758300 ft³
